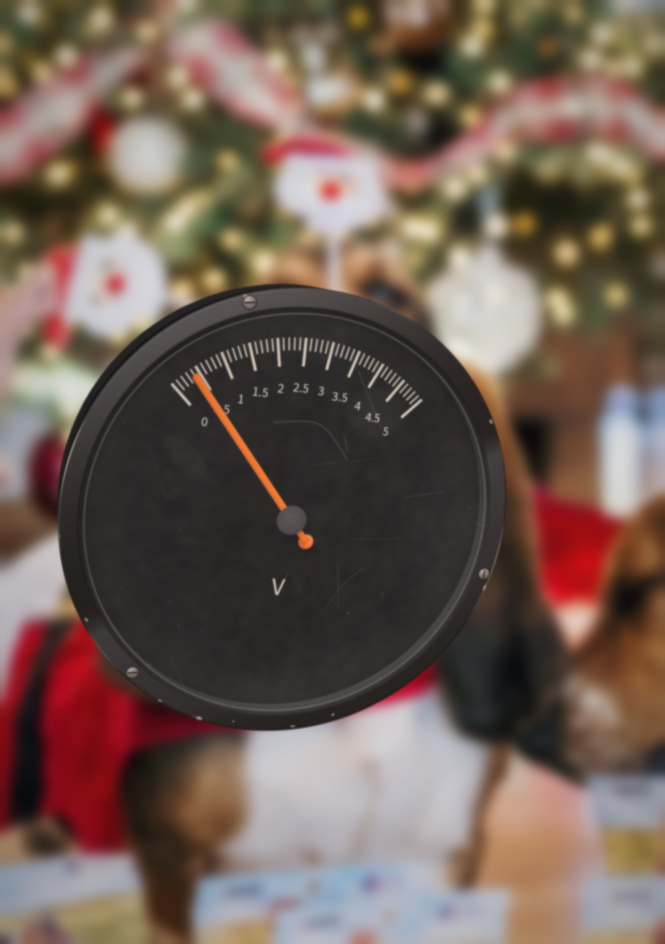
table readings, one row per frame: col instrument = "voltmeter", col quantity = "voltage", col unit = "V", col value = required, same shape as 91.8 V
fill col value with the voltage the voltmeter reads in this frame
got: 0.4 V
